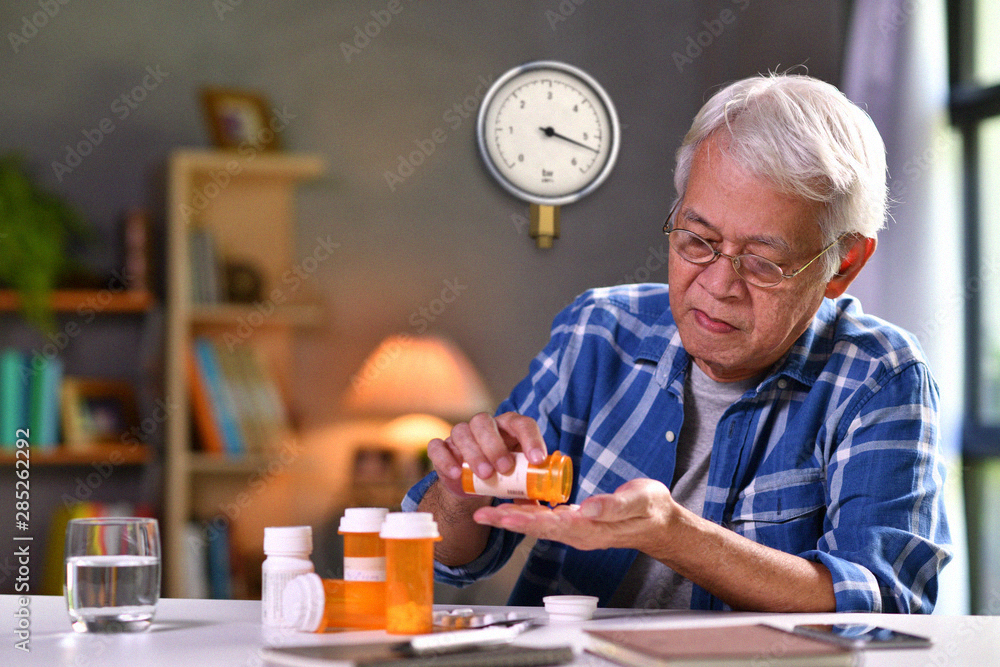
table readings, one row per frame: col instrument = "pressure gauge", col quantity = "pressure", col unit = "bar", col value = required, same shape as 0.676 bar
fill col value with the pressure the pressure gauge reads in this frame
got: 5.4 bar
